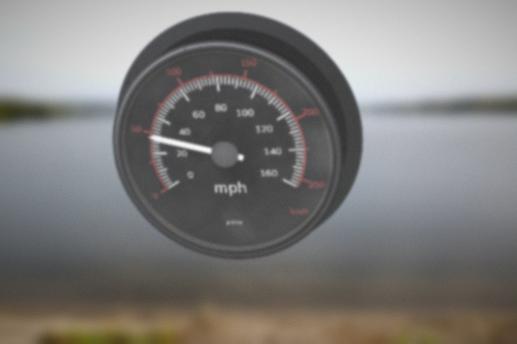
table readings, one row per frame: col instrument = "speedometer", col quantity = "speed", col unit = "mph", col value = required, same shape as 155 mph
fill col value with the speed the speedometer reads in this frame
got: 30 mph
